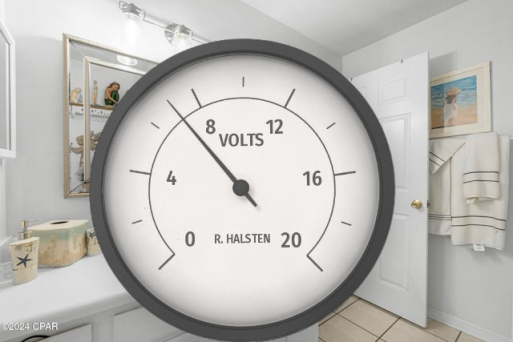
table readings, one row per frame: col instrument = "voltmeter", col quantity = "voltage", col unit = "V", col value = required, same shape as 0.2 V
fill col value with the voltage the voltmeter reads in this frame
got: 7 V
